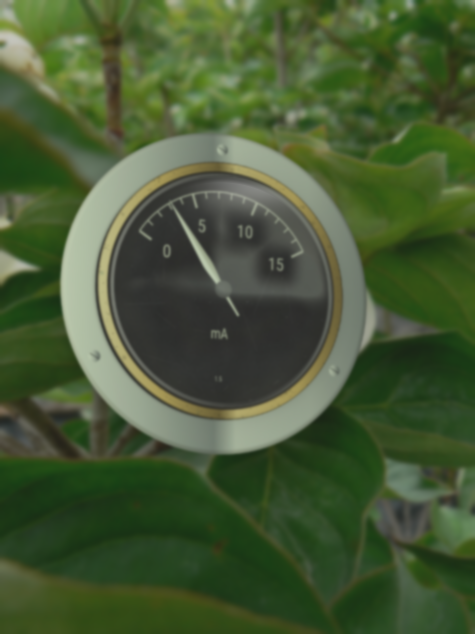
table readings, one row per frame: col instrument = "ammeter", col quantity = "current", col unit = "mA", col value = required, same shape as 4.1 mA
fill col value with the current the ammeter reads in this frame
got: 3 mA
